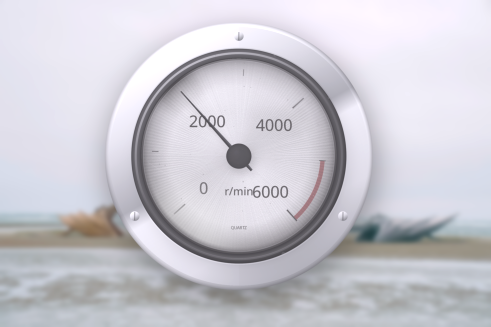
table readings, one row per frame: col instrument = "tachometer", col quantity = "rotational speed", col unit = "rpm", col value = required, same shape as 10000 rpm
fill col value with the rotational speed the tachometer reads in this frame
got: 2000 rpm
